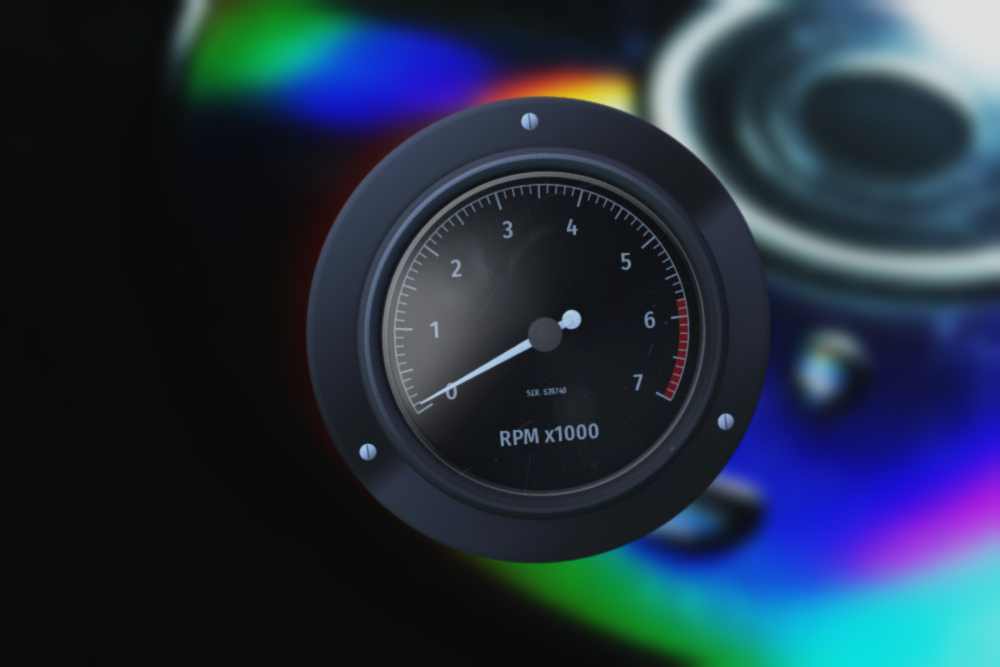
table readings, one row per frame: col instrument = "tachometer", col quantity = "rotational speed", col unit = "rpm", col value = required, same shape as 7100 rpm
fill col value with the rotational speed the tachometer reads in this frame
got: 100 rpm
